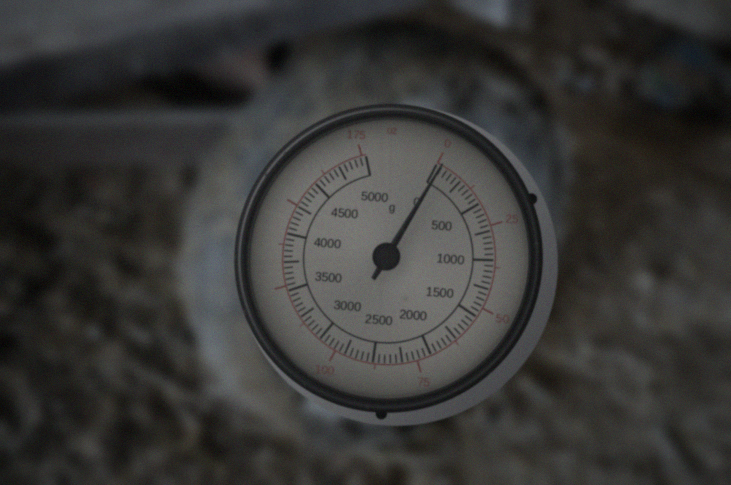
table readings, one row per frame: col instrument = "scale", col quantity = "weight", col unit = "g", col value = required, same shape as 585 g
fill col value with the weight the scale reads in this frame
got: 50 g
